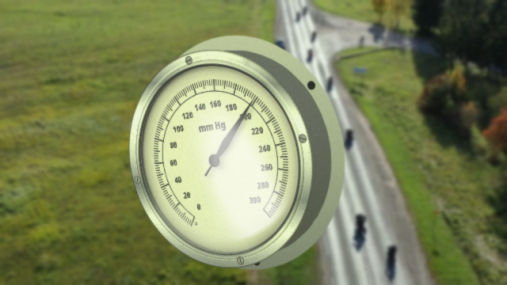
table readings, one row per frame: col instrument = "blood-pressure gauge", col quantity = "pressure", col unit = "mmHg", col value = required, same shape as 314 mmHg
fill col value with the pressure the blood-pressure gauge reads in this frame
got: 200 mmHg
